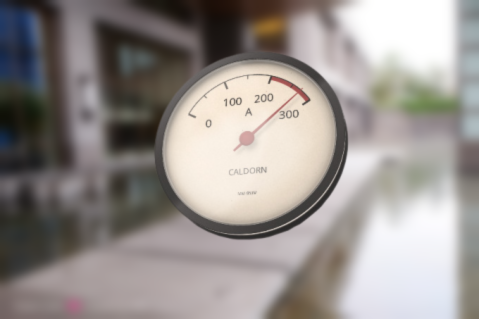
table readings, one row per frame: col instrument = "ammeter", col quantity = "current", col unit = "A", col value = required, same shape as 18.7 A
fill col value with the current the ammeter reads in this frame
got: 275 A
